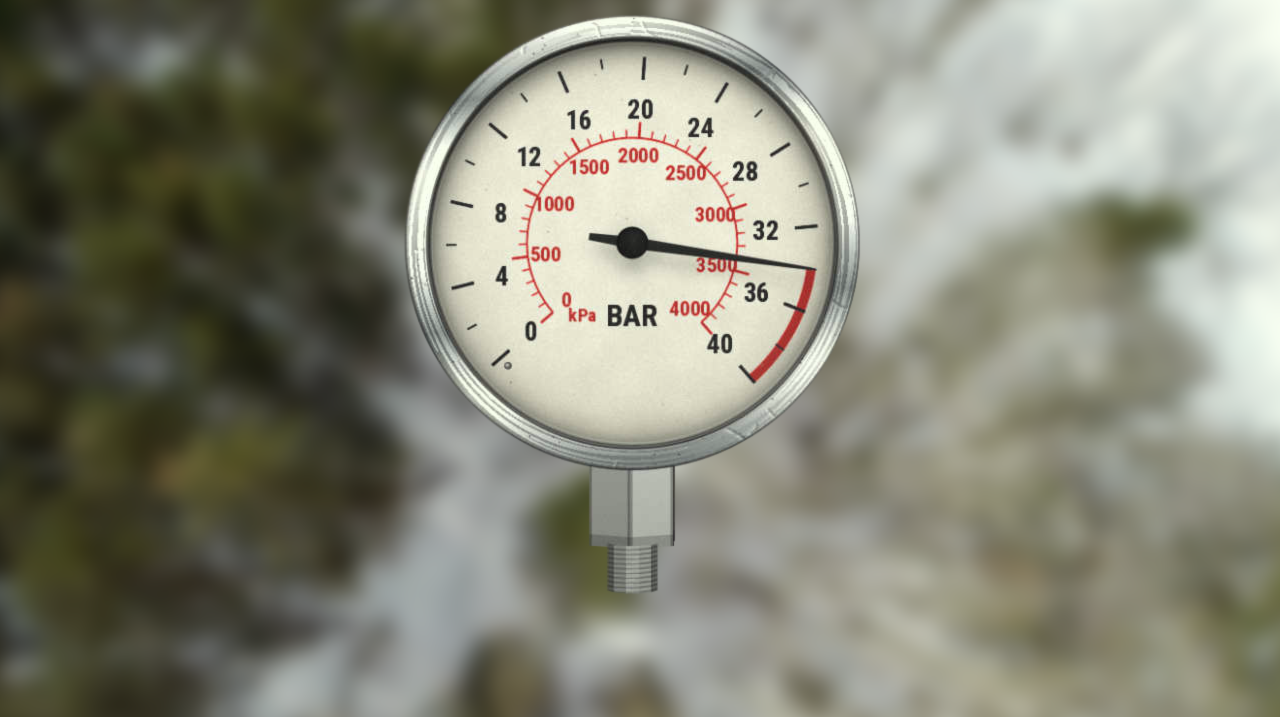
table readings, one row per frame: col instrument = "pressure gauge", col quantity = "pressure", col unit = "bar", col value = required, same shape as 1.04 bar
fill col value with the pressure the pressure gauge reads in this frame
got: 34 bar
